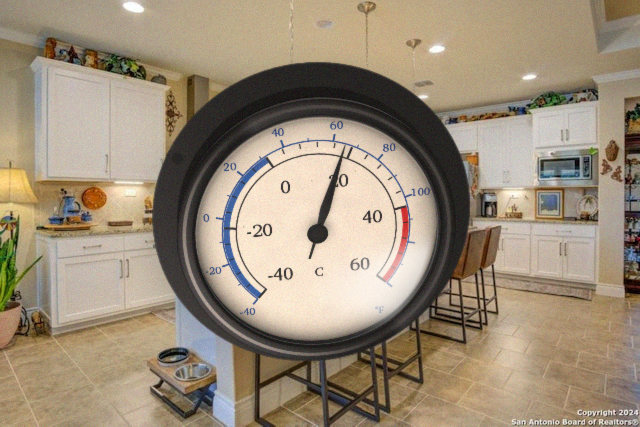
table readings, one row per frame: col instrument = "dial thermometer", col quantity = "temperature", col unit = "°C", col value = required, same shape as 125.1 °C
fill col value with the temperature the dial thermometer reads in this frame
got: 18 °C
